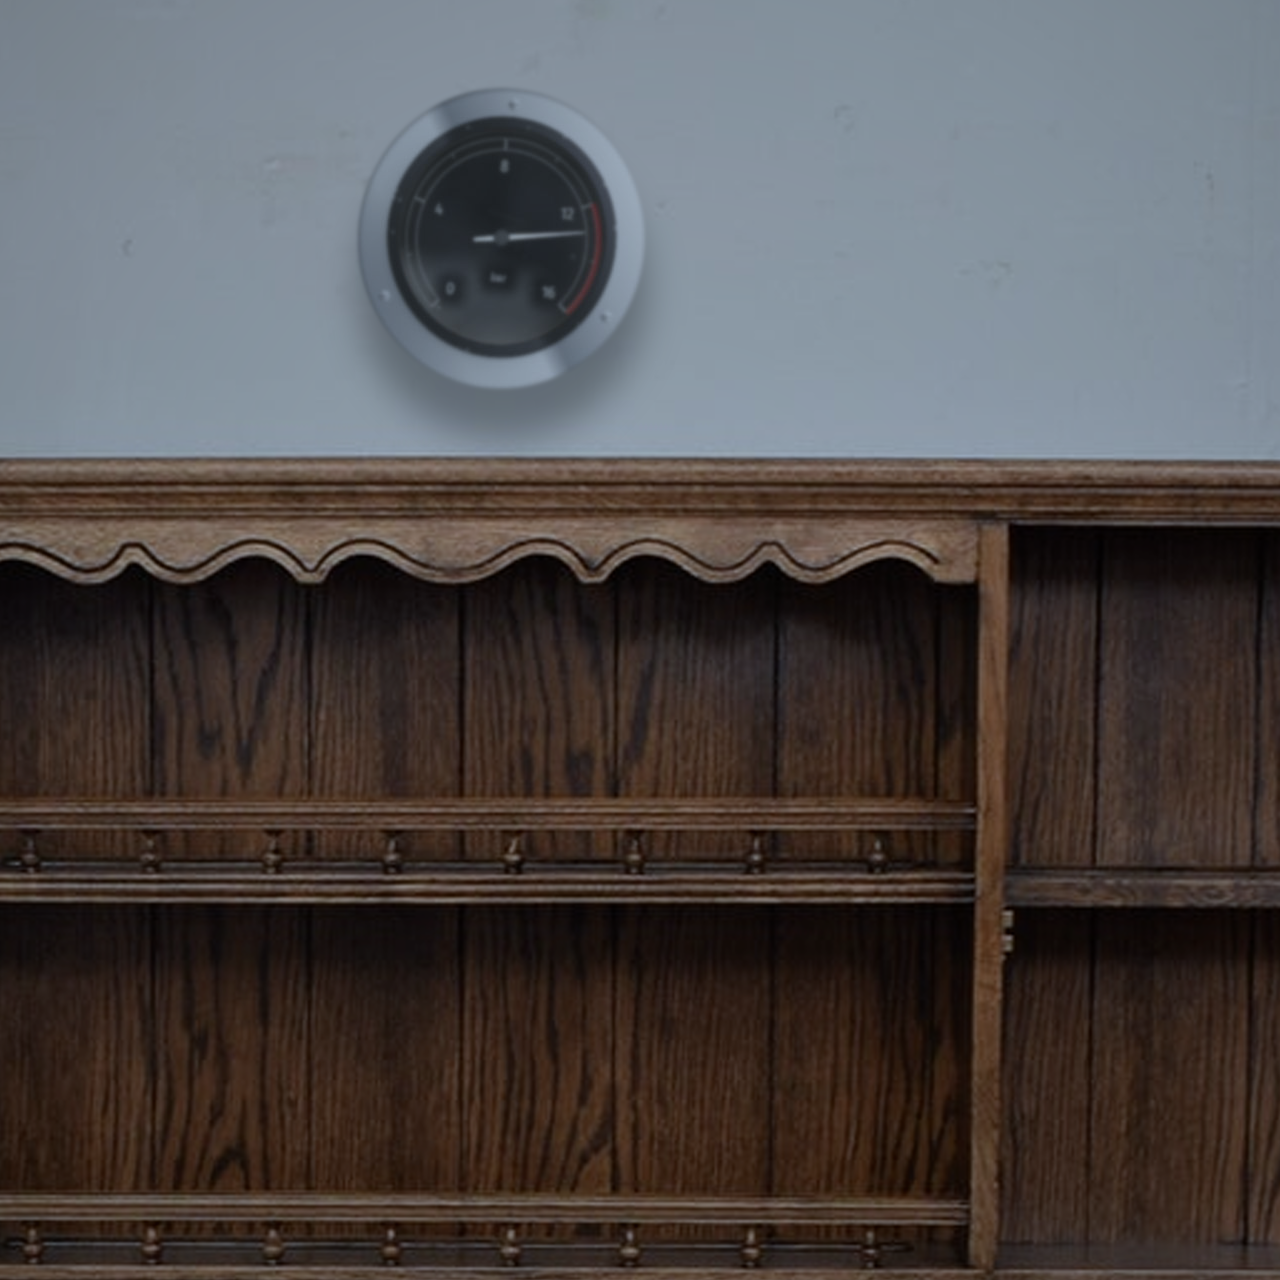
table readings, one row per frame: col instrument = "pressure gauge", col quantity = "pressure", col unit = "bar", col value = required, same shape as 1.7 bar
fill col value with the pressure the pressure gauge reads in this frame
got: 13 bar
